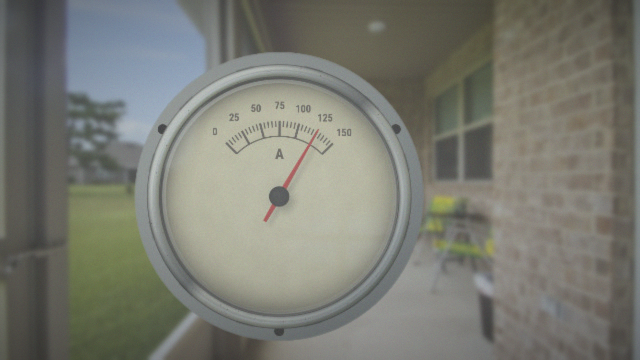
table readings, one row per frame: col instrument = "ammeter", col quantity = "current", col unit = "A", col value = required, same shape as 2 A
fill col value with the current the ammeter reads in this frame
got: 125 A
